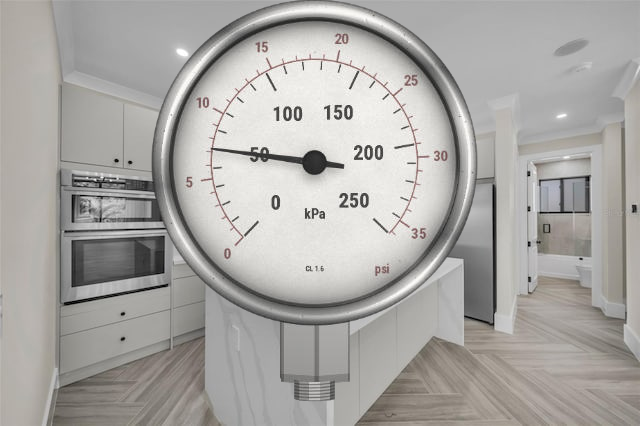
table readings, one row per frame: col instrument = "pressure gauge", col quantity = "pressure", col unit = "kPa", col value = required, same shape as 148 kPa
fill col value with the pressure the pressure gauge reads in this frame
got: 50 kPa
